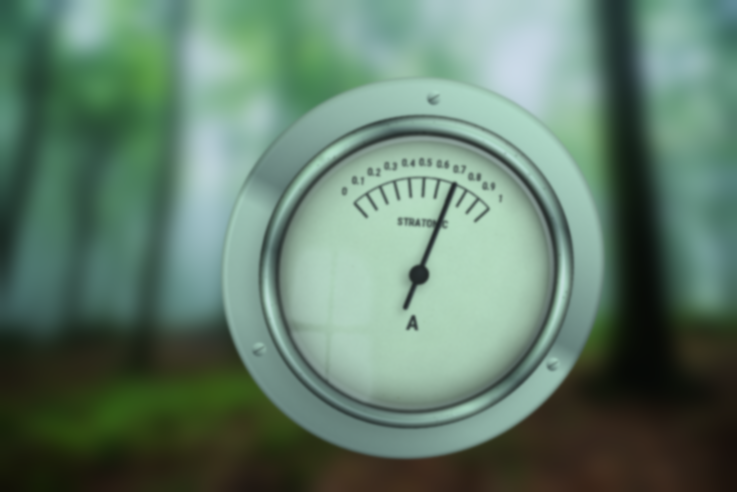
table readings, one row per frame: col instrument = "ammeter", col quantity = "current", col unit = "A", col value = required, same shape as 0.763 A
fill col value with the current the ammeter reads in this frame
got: 0.7 A
